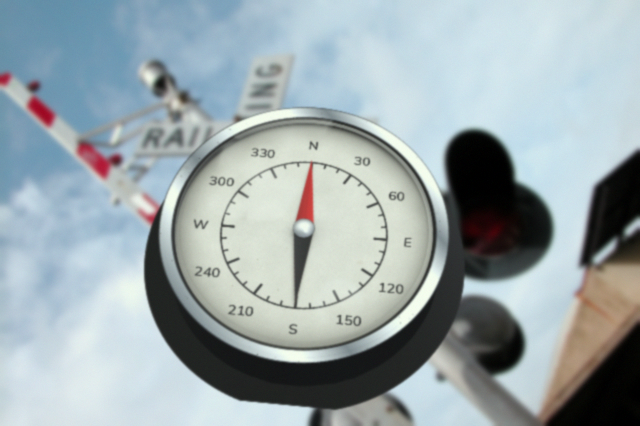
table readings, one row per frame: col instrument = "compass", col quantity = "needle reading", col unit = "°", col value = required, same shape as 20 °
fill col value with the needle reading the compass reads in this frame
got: 0 °
